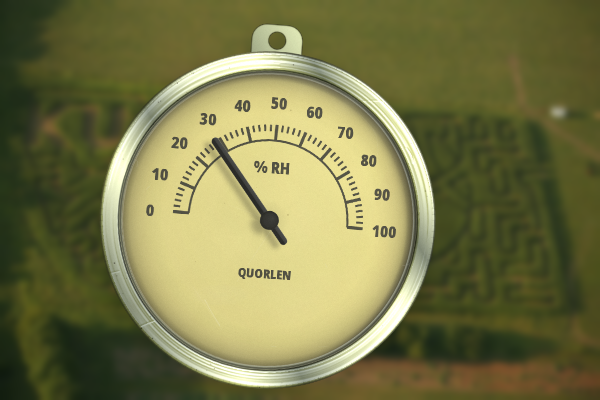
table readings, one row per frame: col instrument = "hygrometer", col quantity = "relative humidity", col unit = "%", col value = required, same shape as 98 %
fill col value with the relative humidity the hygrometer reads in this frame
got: 28 %
